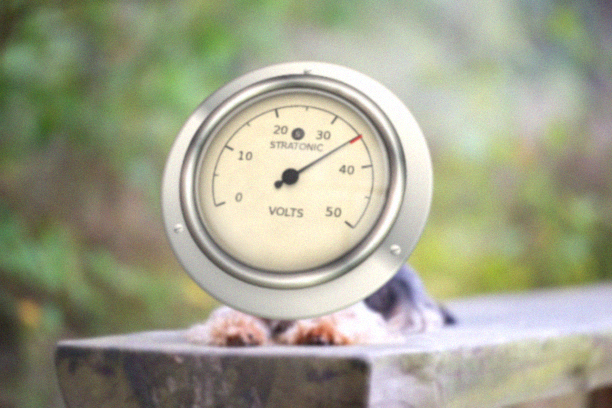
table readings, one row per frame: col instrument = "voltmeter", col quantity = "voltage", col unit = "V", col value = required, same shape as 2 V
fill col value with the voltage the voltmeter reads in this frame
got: 35 V
